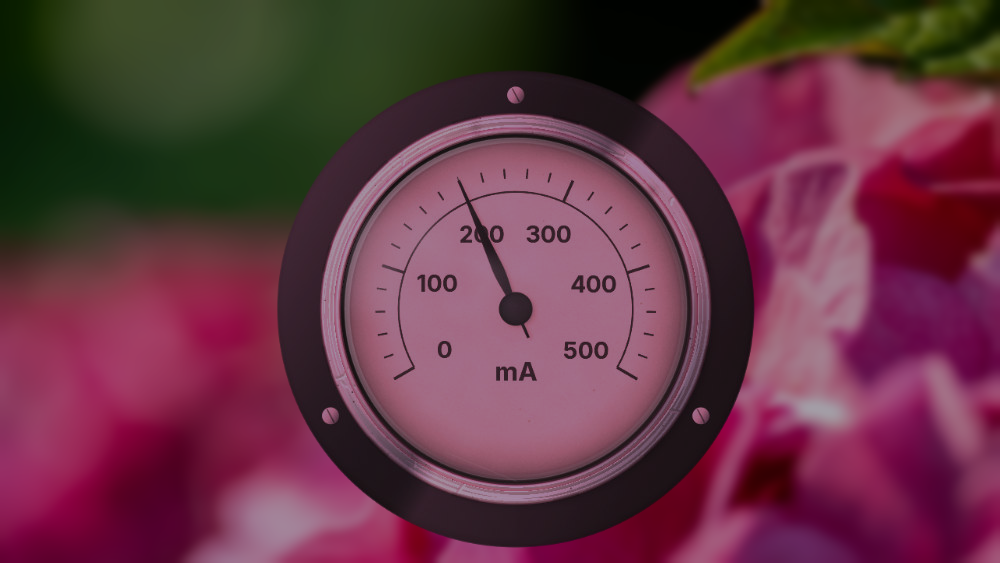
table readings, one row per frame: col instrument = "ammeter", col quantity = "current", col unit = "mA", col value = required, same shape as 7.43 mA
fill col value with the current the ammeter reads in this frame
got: 200 mA
